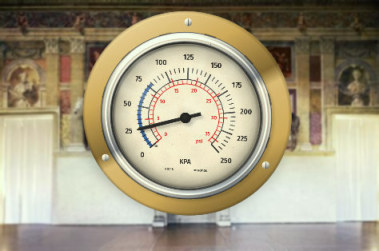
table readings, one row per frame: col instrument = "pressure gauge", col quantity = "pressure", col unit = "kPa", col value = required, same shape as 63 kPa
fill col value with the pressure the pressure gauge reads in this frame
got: 25 kPa
